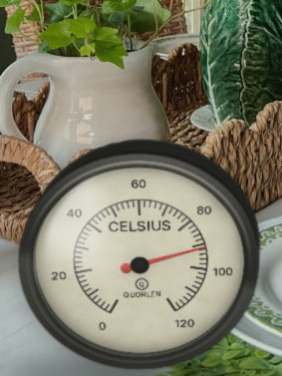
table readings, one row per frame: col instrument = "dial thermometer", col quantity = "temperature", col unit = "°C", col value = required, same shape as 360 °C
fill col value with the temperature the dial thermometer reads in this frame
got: 90 °C
